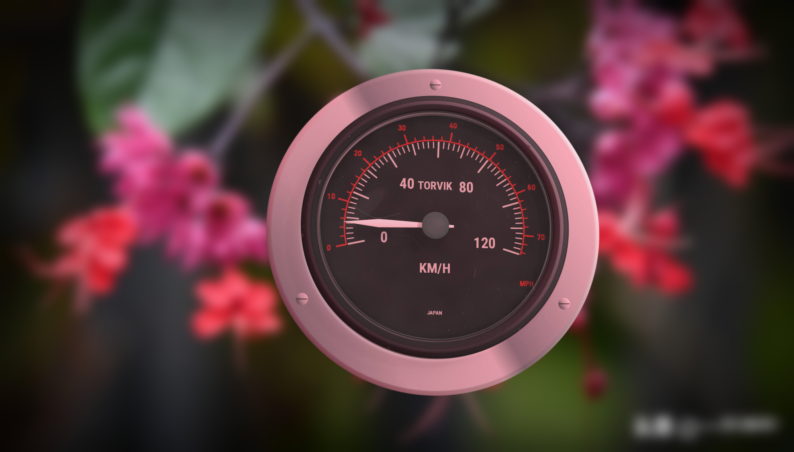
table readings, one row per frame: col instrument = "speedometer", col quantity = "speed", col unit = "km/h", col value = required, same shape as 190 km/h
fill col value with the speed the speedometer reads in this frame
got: 8 km/h
